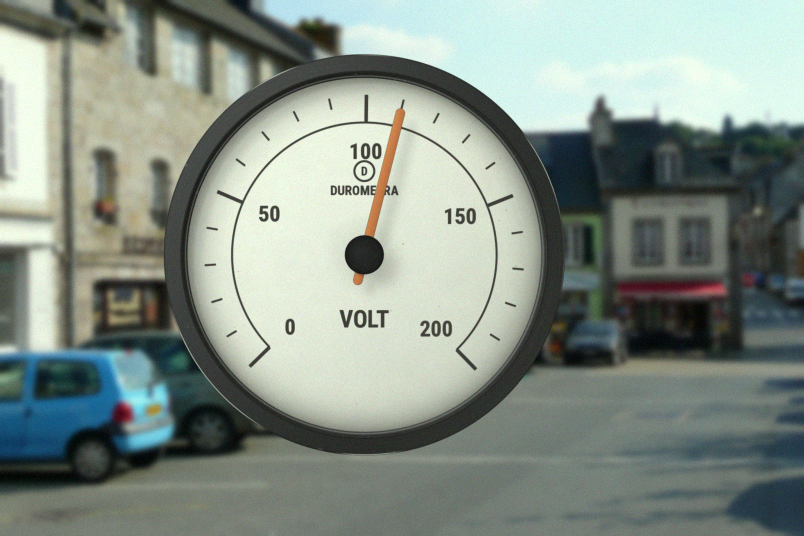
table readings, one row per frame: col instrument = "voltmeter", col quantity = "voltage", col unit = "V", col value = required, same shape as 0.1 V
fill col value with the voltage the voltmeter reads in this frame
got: 110 V
